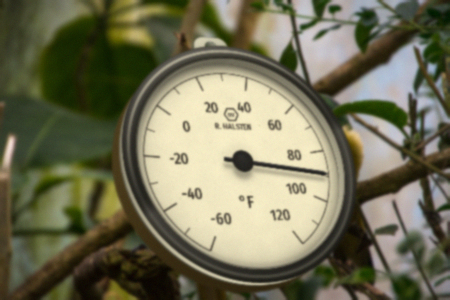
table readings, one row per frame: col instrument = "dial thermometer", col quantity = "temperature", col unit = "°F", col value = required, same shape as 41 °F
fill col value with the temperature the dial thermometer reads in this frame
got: 90 °F
